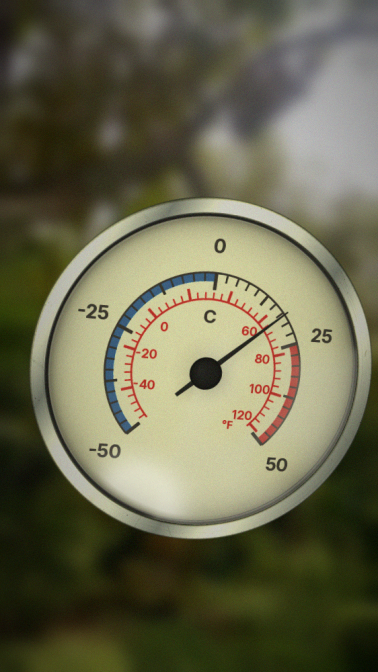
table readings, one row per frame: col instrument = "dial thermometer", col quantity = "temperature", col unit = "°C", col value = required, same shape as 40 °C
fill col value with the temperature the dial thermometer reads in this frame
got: 17.5 °C
